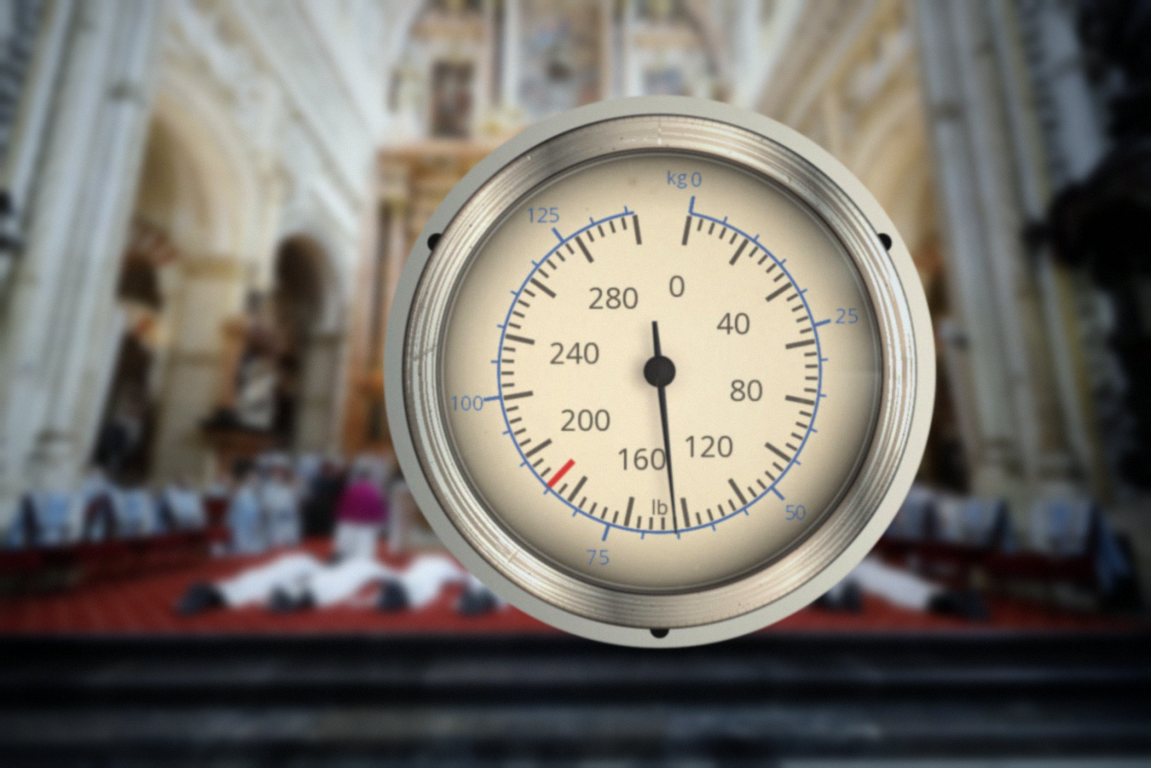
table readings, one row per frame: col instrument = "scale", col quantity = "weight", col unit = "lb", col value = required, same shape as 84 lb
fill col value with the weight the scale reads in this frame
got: 144 lb
